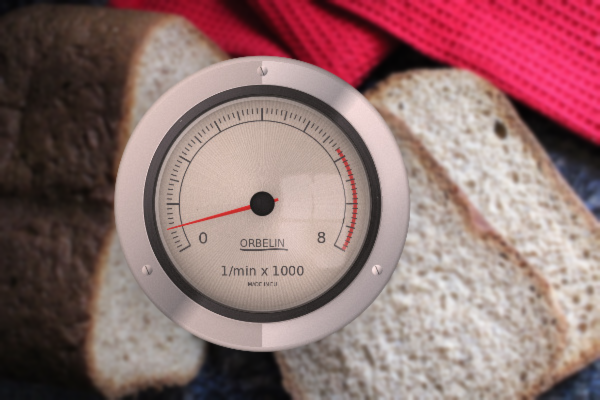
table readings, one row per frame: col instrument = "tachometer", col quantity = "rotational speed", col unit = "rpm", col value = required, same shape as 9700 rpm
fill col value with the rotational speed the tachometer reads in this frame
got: 500 rpm
